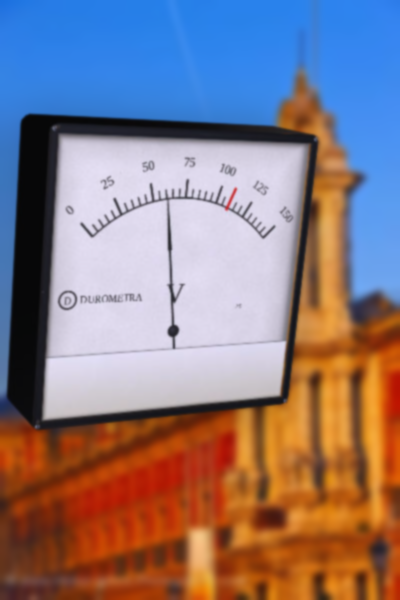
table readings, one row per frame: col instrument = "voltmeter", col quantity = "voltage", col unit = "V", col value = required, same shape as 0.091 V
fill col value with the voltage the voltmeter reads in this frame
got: 60 V
